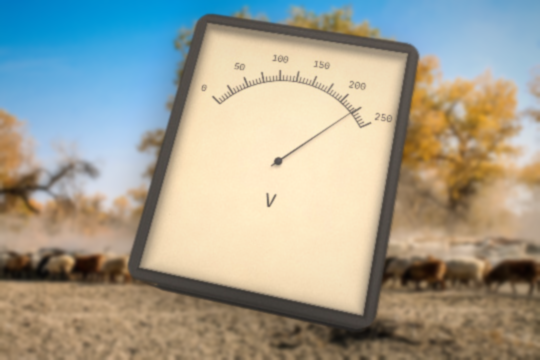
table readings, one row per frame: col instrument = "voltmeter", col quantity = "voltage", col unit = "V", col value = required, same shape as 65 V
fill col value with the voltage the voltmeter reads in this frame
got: 225 V
